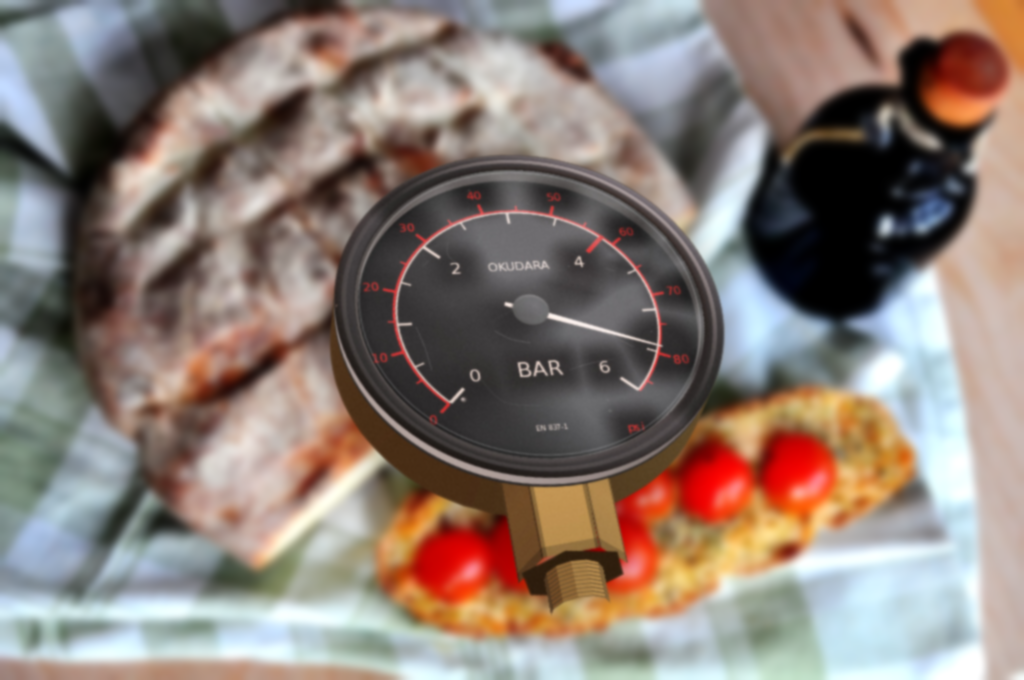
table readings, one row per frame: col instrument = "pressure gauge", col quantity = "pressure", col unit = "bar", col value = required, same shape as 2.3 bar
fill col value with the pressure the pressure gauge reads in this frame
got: 5.5 bar
